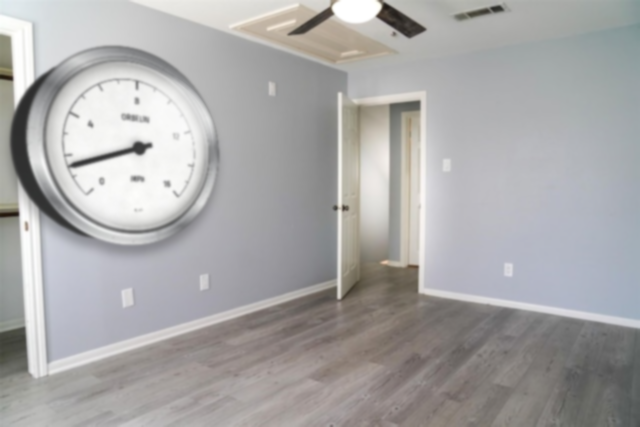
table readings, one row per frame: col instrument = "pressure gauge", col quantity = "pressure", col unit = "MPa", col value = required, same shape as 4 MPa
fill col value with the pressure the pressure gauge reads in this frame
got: 1.5 MPa
